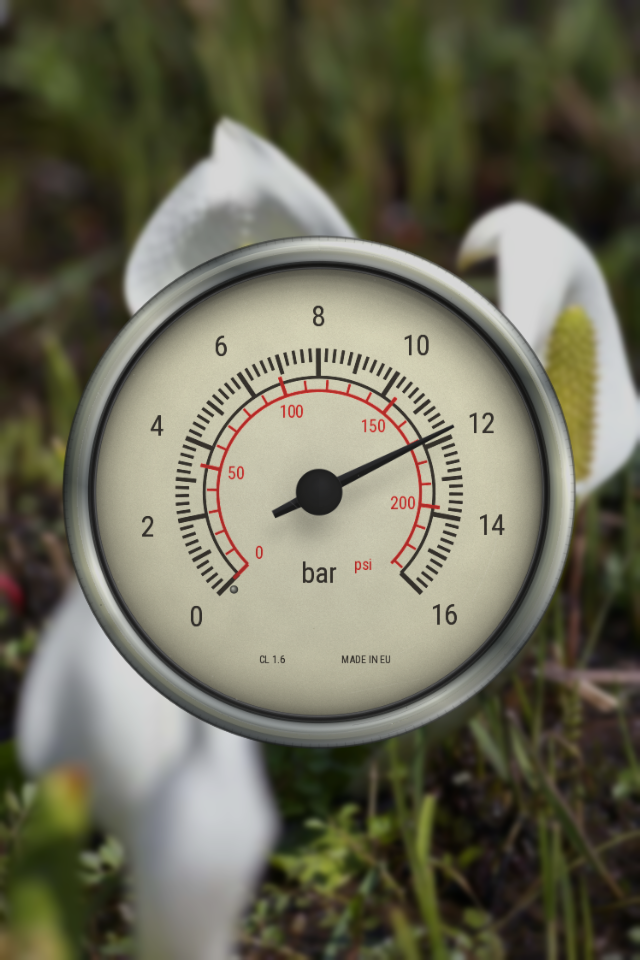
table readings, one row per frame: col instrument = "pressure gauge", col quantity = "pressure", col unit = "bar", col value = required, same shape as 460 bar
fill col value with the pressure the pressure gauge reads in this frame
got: 11.8 bar
